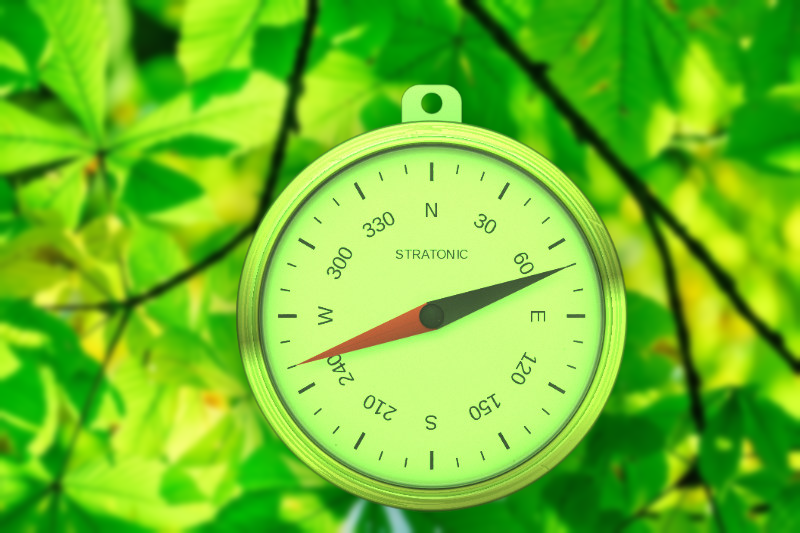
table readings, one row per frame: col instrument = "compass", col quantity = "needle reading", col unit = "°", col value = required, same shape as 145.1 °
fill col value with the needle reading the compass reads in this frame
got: 250 °
